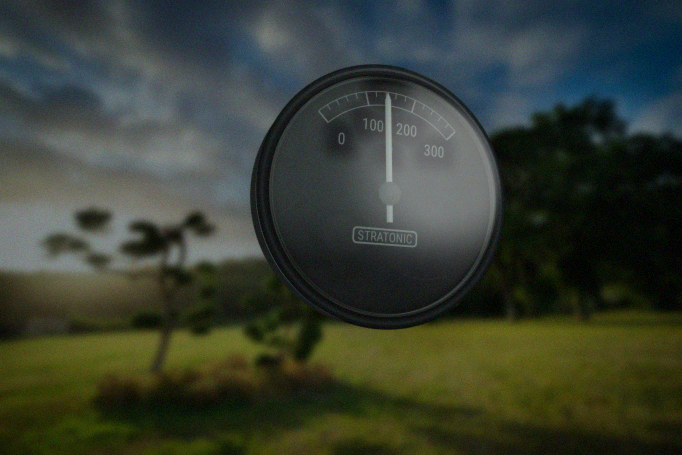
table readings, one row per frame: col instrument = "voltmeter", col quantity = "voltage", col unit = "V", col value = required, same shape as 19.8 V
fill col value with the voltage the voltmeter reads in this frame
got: 140 V
